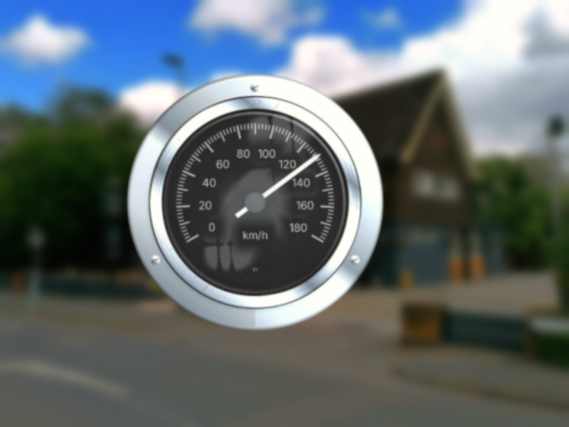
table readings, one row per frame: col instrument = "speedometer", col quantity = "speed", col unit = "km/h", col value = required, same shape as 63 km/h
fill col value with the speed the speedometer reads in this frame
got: 130 km/h
